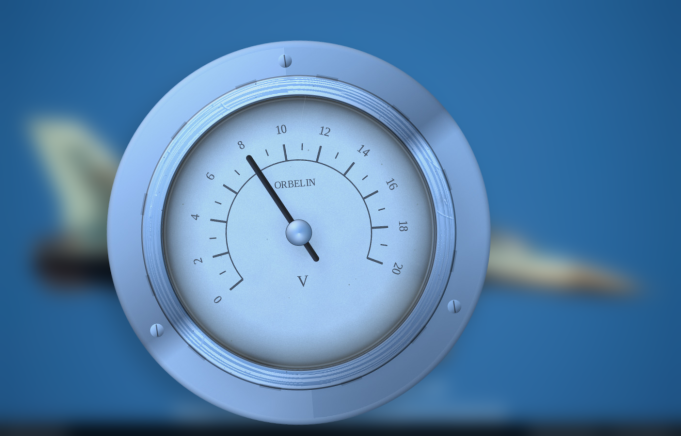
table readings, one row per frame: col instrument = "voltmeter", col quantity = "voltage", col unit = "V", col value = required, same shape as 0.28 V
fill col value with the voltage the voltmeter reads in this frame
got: 8 V
